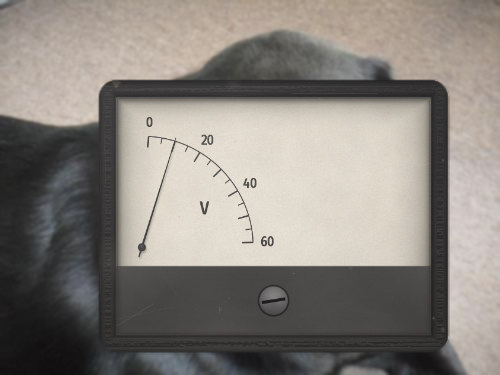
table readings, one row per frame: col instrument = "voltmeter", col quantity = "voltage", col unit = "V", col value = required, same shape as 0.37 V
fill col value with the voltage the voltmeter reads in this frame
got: 10 V
